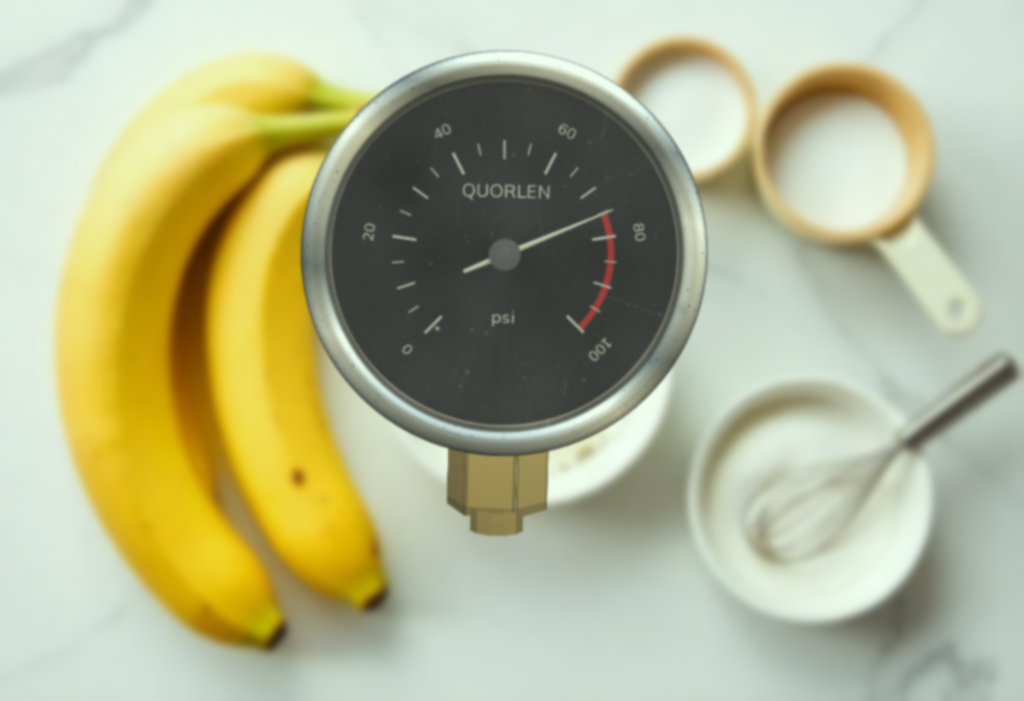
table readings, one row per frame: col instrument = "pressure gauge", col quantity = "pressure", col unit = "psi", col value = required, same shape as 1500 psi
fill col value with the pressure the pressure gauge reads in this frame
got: 75 psi
